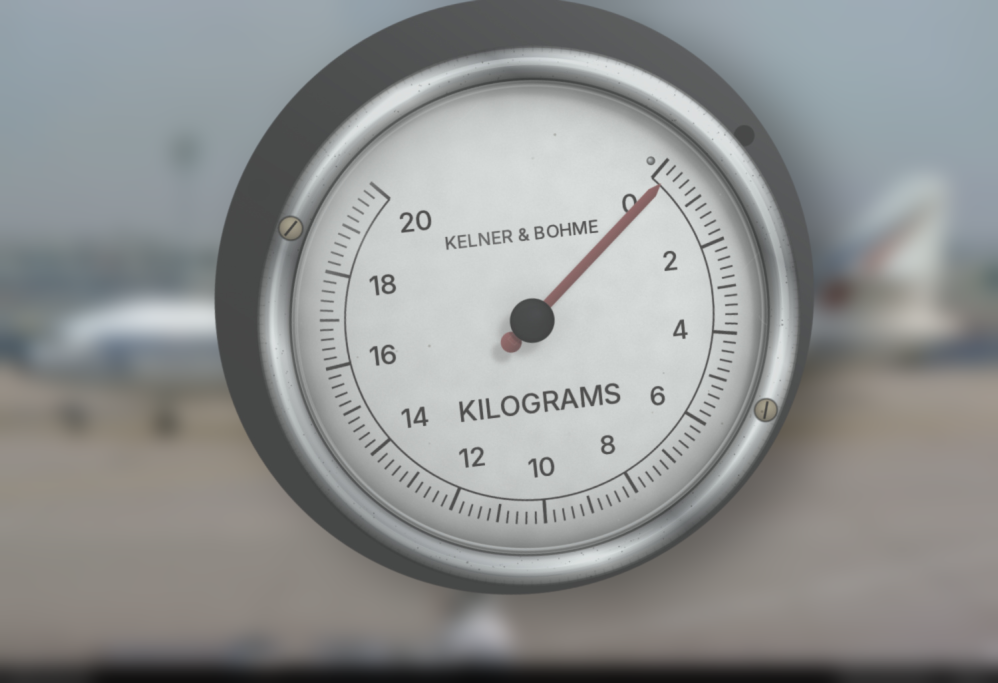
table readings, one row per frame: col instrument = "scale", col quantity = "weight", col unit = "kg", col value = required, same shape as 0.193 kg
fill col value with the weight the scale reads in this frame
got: 0.2 kg
